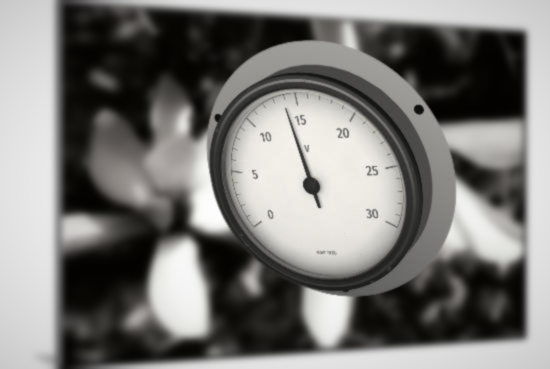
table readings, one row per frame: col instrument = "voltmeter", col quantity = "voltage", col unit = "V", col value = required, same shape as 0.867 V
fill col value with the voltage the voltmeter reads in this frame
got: 14 V
